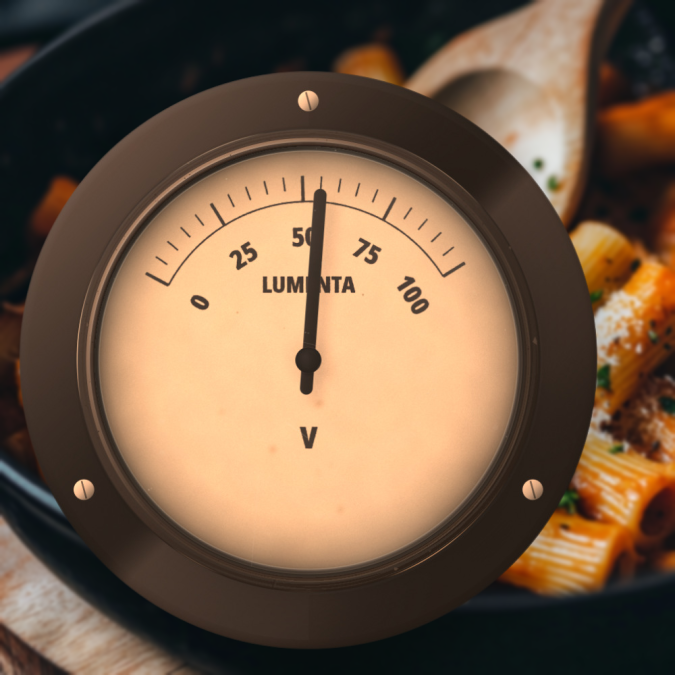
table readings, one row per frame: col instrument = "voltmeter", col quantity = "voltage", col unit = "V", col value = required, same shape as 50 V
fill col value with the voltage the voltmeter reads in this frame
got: 55 V
